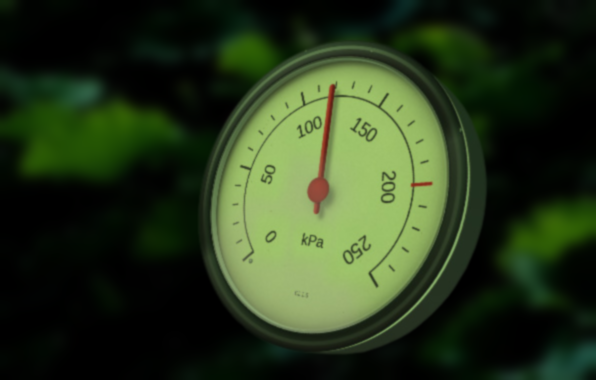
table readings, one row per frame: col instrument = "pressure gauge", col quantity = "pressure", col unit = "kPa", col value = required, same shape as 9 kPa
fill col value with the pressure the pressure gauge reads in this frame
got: 120 kPa
